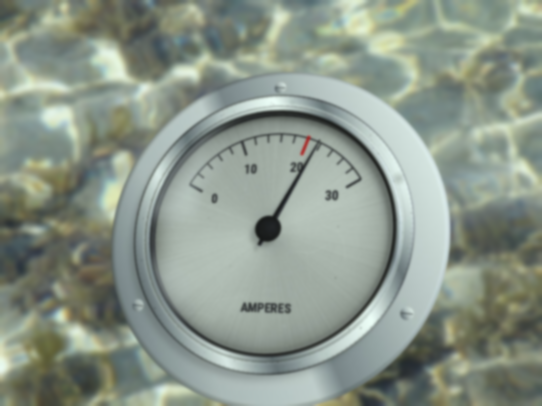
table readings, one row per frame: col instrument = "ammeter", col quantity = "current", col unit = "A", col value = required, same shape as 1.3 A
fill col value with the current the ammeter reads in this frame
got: 22 A
